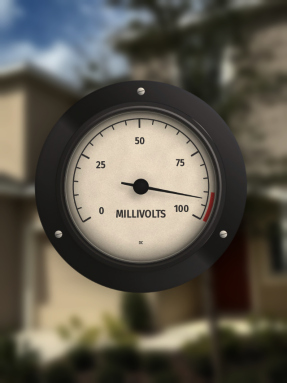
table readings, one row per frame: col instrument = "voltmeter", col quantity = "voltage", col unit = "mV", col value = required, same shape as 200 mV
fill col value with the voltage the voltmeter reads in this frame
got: 92.5 mV
